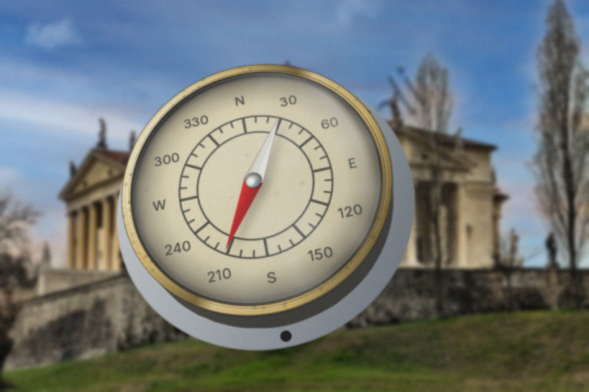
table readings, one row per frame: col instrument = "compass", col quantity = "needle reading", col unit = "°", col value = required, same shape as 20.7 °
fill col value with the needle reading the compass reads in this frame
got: 210 °
